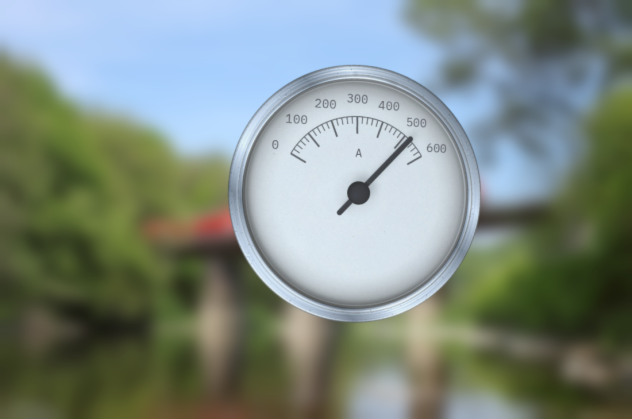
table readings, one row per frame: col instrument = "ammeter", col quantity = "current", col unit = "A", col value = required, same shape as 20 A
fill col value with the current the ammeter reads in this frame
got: 520 A
